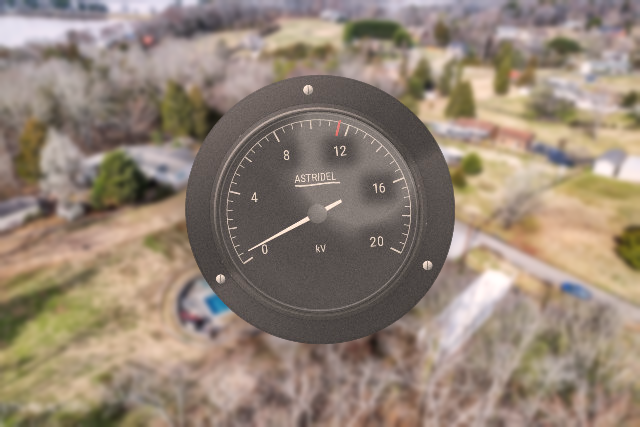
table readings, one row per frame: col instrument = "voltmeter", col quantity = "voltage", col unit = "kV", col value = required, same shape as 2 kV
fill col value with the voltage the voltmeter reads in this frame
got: 0.5 kV
